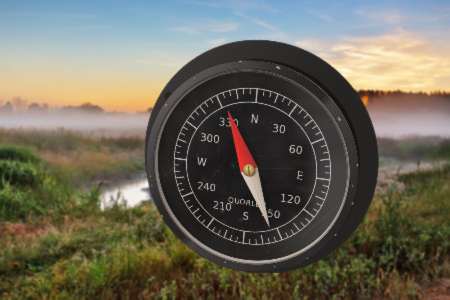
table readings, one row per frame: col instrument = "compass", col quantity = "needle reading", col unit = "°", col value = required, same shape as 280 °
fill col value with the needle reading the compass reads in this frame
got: 335 °
